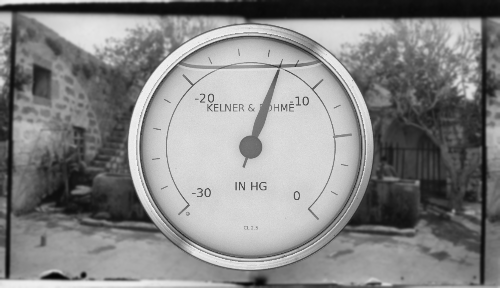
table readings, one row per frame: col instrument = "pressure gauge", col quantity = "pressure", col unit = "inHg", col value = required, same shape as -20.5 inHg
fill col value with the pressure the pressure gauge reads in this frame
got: -13 inHg
